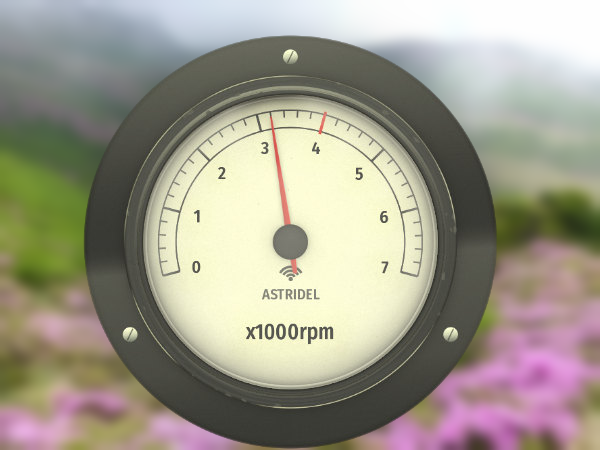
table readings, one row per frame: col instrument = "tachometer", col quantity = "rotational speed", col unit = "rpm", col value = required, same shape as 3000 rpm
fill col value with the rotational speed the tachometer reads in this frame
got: 3200 rpm
